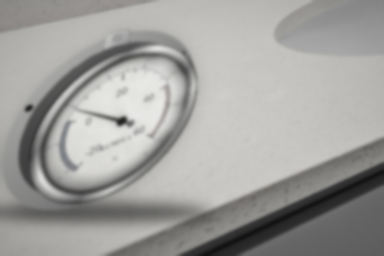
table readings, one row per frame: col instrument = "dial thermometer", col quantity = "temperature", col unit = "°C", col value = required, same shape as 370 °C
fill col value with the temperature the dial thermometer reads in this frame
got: 4 °C
